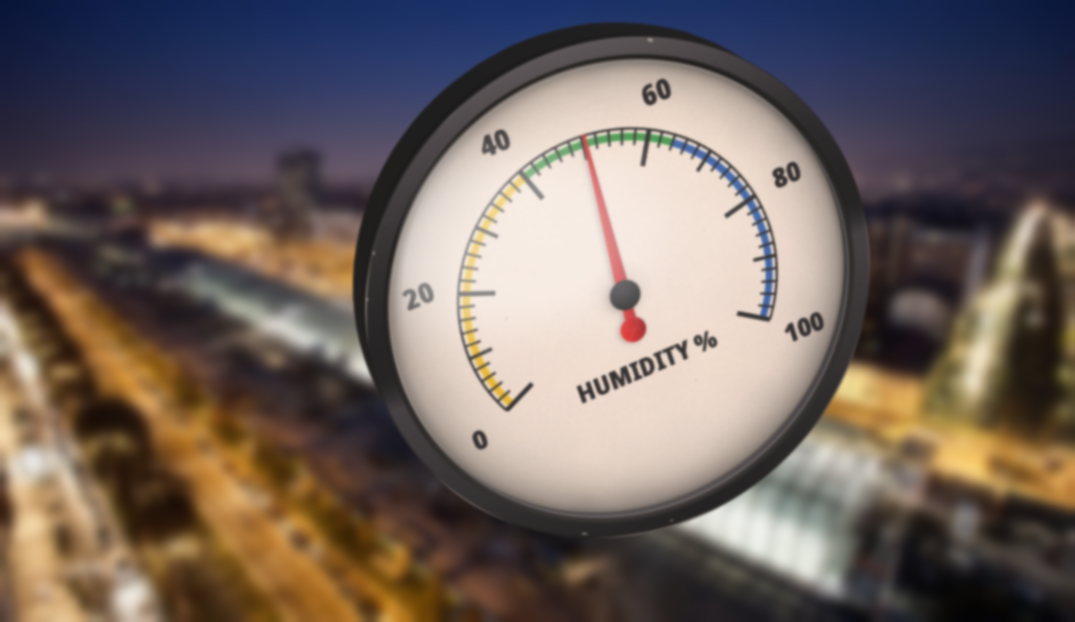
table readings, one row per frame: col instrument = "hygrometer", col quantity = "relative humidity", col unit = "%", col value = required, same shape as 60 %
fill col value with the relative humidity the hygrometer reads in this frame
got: 50 %
